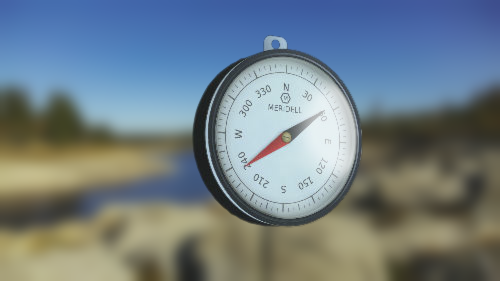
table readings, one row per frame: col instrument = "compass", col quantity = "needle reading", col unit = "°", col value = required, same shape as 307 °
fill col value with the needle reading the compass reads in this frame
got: 235 °
